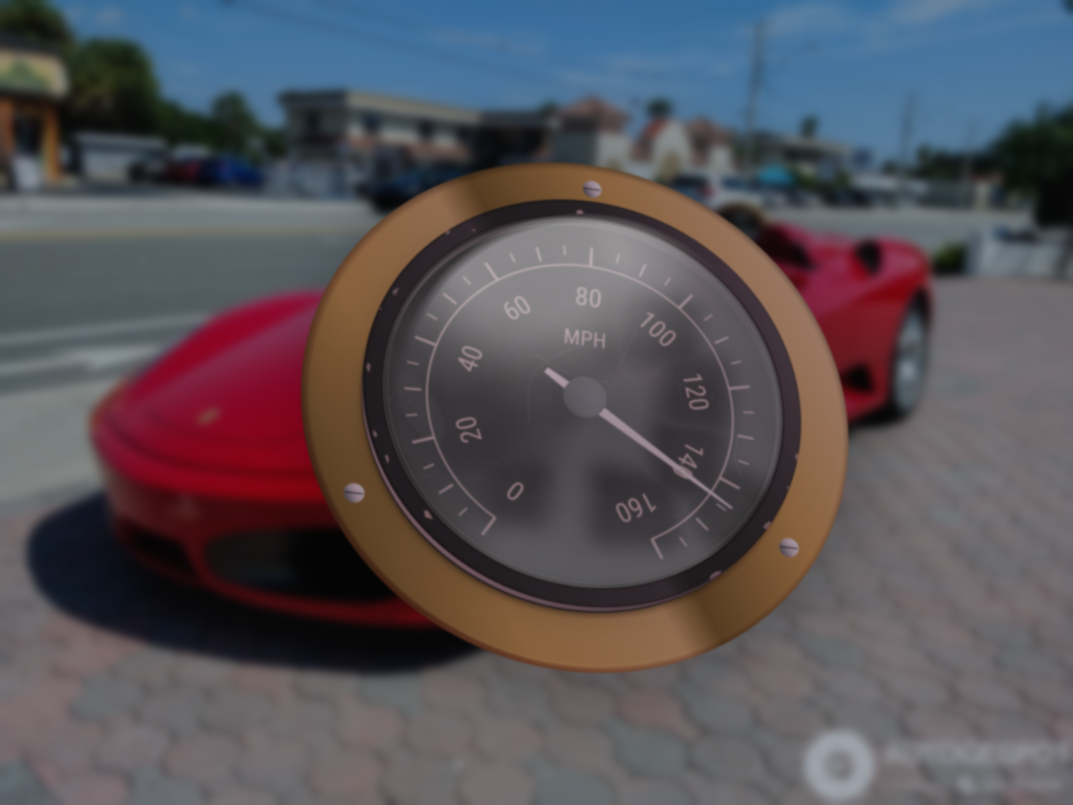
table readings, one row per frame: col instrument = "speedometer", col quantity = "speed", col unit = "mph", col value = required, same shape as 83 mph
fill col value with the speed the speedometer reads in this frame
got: 145 mph
